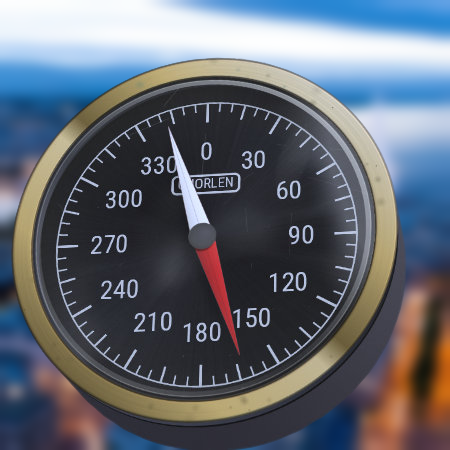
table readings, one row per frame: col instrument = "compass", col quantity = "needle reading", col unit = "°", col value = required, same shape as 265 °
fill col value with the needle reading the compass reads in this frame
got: 162.5 °
